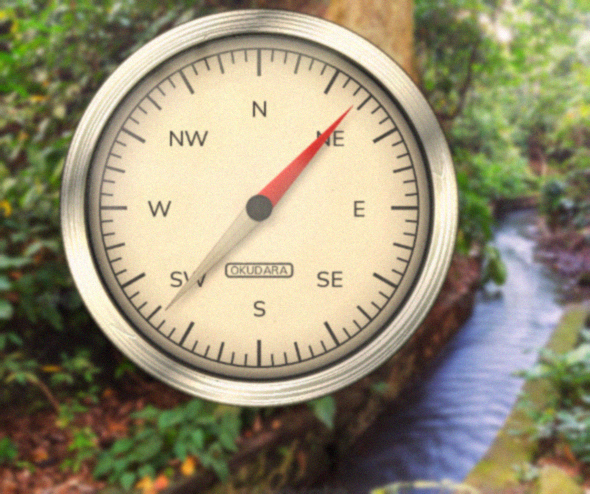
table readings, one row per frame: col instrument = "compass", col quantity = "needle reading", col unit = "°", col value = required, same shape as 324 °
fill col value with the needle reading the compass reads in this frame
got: 42.5 °
